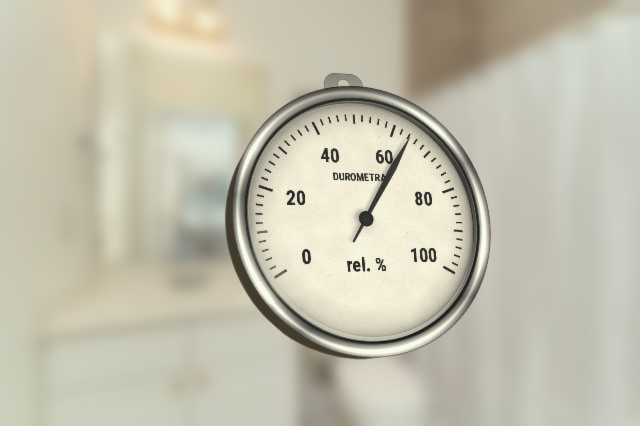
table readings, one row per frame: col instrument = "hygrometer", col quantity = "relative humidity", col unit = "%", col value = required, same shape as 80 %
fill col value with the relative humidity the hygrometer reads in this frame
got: 64 %
